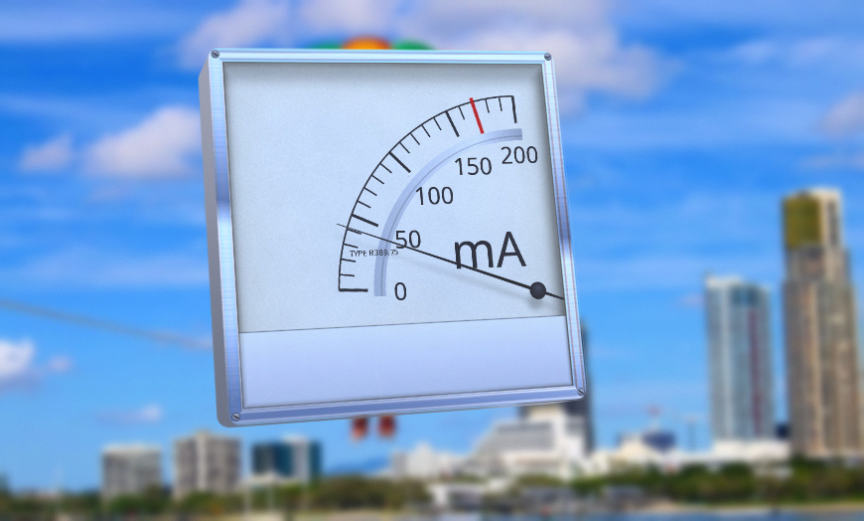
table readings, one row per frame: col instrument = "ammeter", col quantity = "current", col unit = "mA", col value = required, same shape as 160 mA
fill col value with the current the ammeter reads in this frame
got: 40 mA
